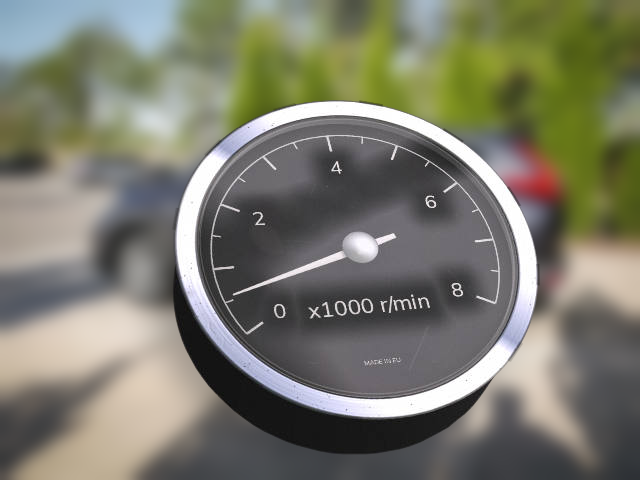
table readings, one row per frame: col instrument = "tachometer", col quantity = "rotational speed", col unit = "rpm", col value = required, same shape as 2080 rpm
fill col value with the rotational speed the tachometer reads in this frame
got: 500 rpm
